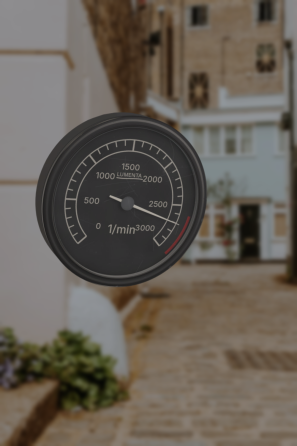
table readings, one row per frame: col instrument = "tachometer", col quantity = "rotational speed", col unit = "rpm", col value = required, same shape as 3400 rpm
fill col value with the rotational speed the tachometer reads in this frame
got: 2700 rpm
